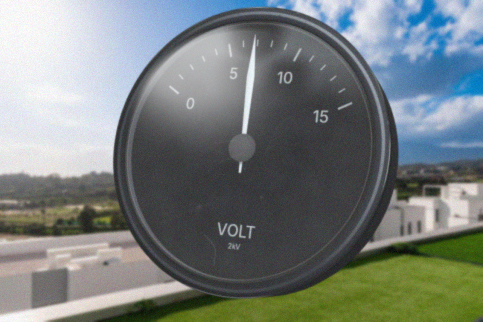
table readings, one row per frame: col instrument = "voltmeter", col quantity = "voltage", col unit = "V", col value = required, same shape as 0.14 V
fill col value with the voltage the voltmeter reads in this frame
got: 7 V
